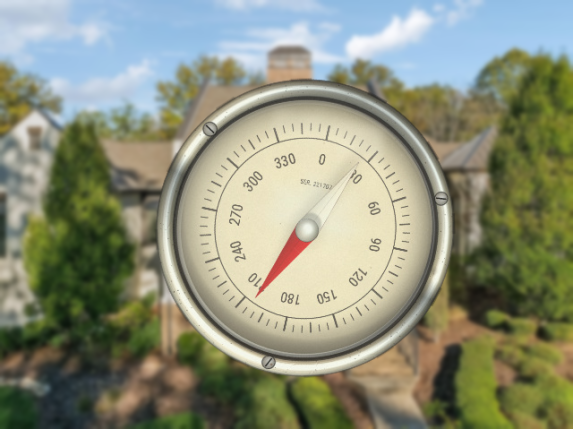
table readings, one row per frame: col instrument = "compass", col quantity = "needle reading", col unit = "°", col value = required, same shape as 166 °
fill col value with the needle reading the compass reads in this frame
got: 205 °
